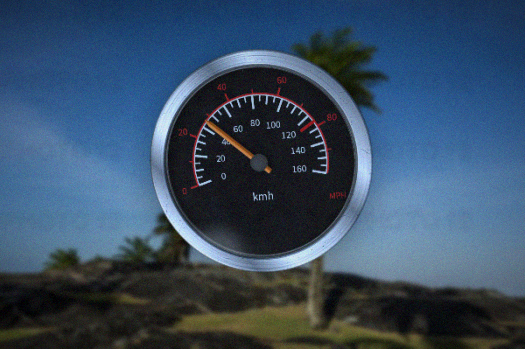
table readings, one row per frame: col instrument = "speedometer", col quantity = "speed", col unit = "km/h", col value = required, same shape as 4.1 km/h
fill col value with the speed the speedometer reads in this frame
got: 45 km/h
